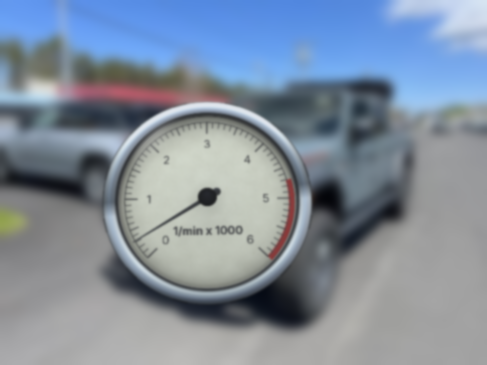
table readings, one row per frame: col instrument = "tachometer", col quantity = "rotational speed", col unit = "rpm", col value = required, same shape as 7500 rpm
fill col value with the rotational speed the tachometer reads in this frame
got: 300 rpm
